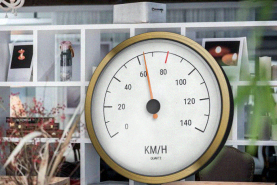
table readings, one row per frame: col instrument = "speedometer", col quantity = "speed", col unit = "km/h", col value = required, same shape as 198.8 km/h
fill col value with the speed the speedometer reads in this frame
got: 65 km/h
